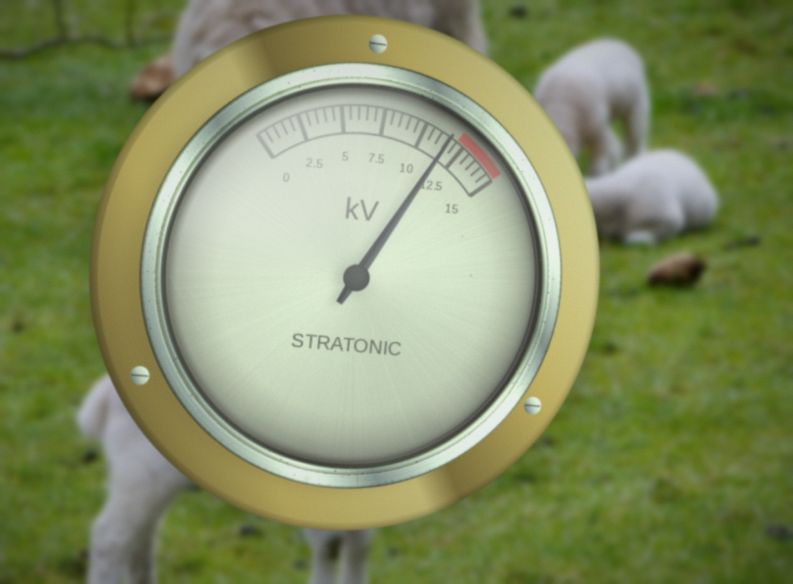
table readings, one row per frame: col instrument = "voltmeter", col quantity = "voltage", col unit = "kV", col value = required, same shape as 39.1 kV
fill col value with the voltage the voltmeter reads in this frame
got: 11.5 kV
